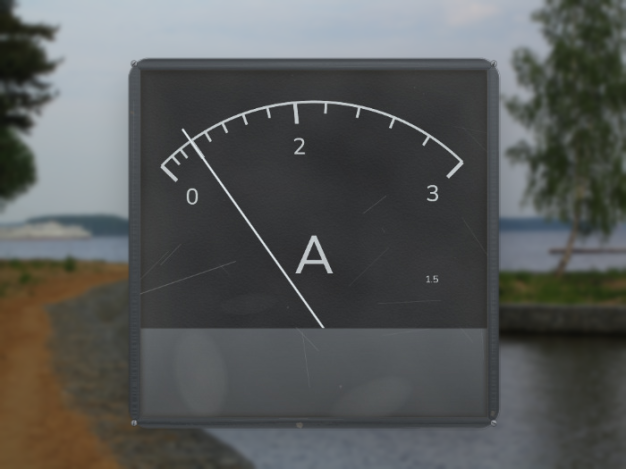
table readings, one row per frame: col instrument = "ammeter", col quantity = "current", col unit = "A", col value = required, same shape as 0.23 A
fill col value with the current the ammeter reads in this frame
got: 1 A
